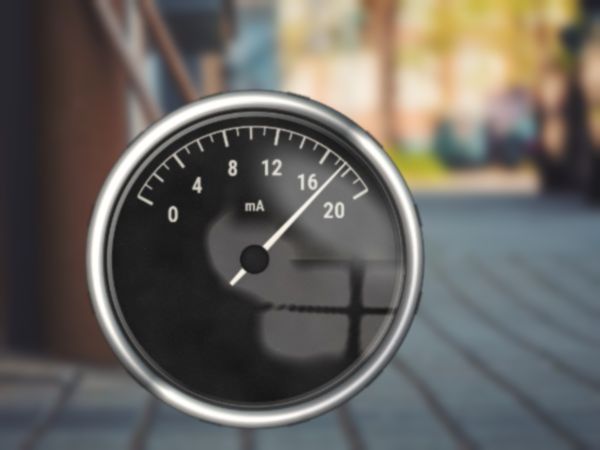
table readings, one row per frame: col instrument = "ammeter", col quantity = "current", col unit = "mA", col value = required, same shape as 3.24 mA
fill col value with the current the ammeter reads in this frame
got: 17.5 mA
